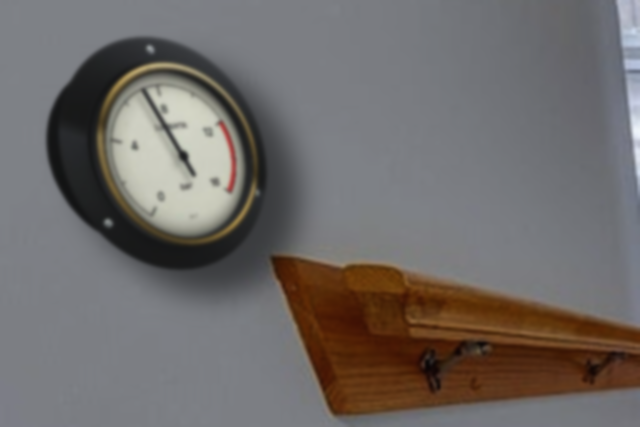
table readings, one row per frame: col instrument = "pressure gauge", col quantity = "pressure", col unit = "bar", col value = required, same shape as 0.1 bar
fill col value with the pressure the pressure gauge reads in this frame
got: 7 bar
